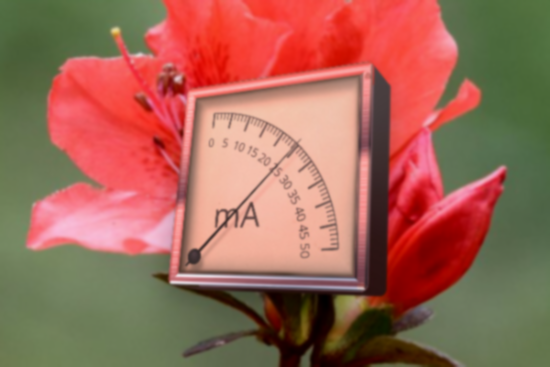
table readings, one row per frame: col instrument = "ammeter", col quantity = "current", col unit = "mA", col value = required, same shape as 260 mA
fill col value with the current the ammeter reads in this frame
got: 25 mA
